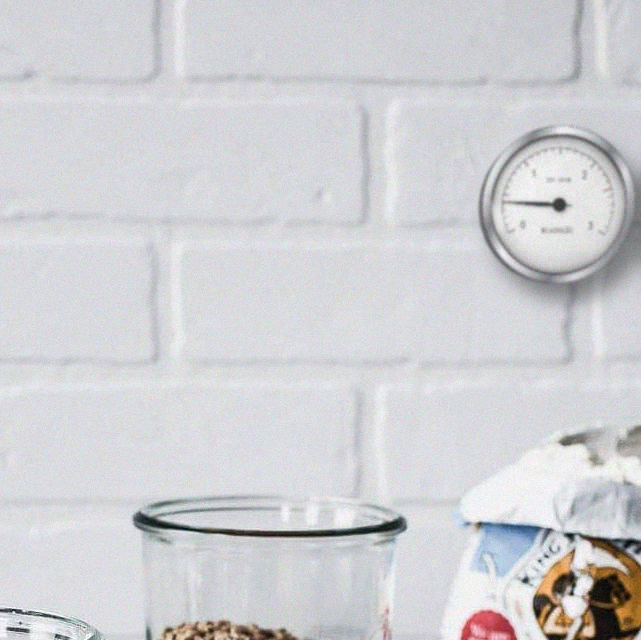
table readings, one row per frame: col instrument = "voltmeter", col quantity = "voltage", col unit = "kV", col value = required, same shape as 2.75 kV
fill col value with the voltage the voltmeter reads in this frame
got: 0.4 kV
